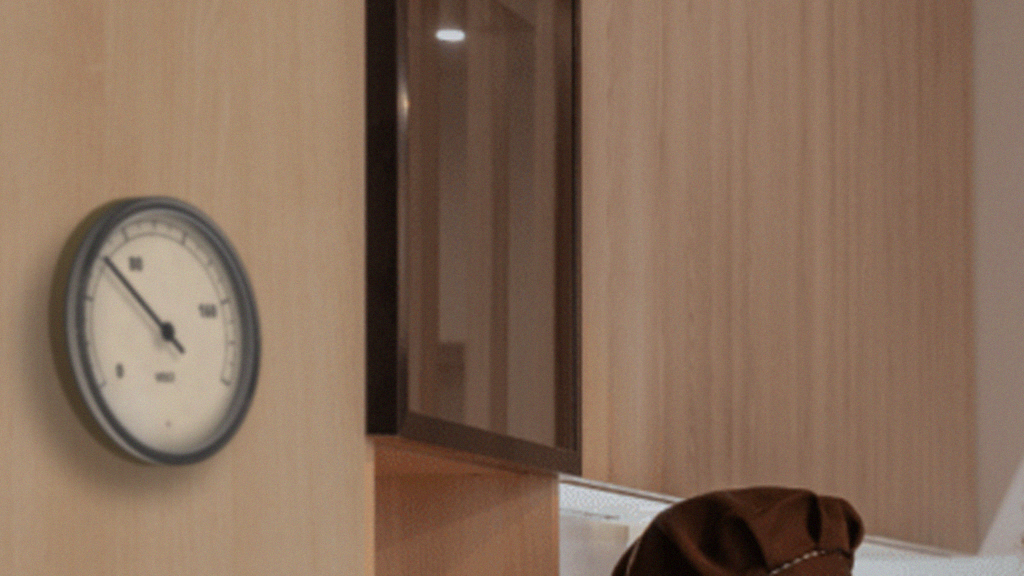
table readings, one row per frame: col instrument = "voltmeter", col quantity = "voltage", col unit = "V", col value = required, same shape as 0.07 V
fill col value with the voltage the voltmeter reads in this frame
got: 60 V
